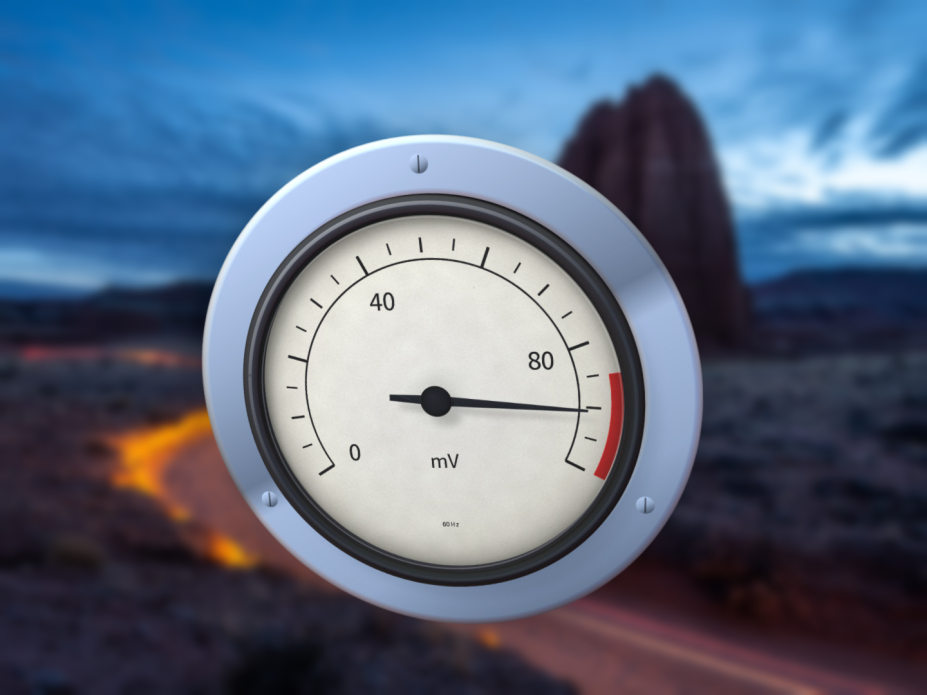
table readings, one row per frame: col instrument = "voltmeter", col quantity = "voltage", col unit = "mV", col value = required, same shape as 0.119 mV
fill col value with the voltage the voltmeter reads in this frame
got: 90 mV
